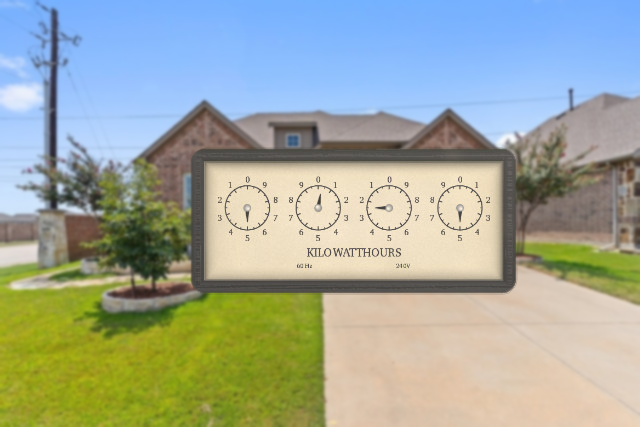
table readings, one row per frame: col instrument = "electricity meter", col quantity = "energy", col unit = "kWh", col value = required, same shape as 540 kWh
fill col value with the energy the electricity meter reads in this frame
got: 5025 kWh
